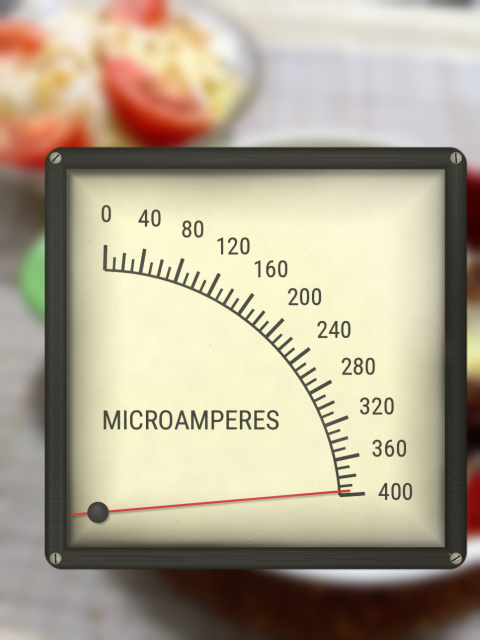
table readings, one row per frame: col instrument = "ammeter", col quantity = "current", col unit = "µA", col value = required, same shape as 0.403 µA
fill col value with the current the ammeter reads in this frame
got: 395 µA
